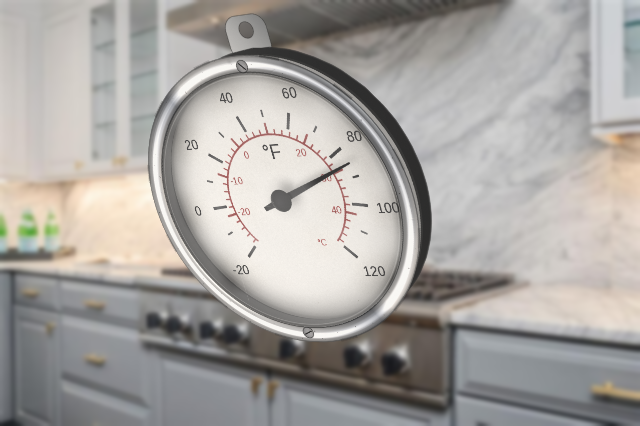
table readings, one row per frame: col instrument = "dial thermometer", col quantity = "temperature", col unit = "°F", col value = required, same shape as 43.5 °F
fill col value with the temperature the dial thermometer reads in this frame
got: 85 °F
